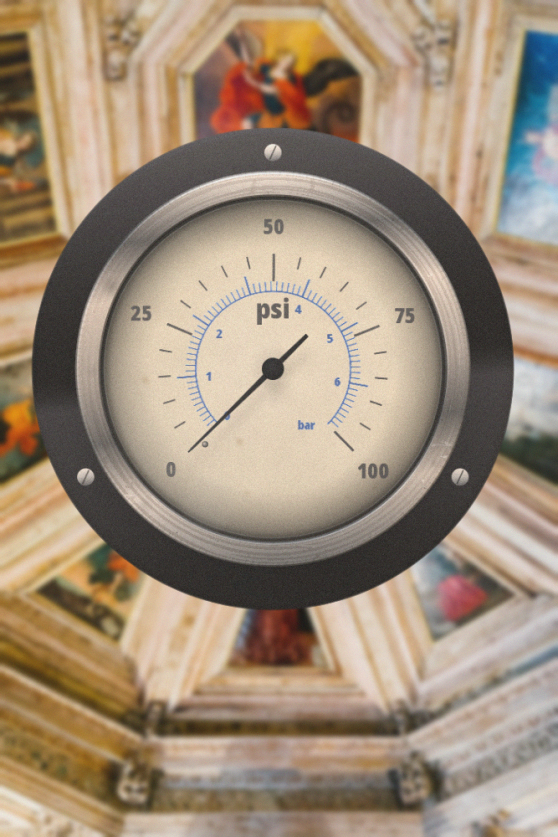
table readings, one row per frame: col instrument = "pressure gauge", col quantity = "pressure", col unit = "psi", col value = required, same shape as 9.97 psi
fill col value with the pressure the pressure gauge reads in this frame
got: 0 psi
